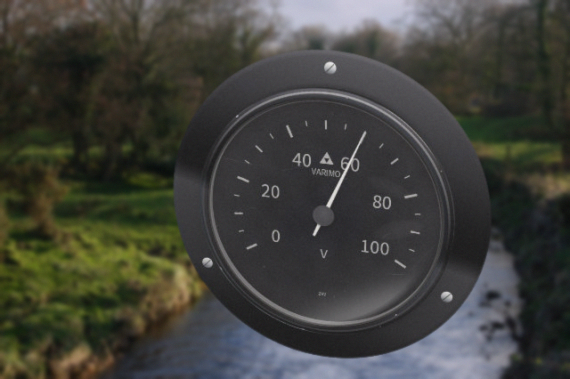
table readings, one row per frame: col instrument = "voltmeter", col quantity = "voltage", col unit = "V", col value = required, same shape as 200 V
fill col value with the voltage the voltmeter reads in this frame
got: 60 V
